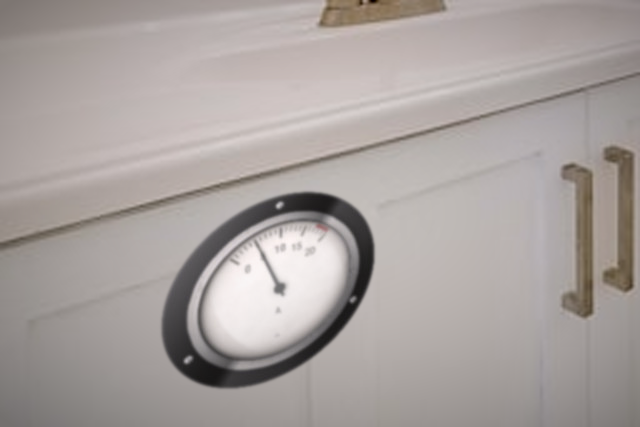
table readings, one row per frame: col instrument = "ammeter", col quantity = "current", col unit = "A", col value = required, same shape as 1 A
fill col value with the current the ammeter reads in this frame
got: 5 A
